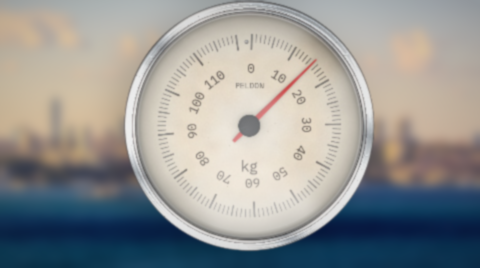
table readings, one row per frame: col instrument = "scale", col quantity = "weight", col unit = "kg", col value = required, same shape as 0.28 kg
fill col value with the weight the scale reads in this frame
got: 15 kg
